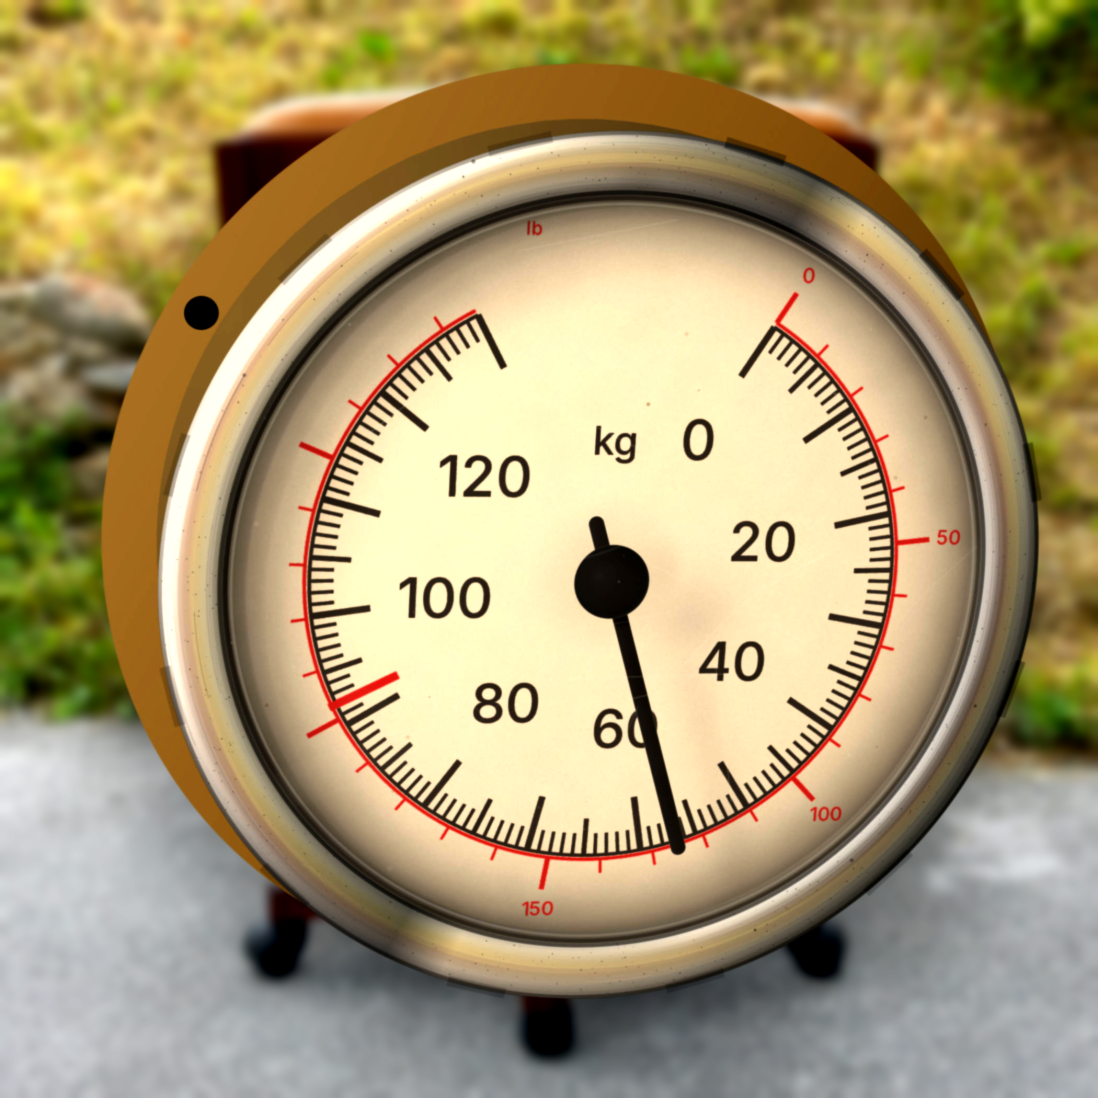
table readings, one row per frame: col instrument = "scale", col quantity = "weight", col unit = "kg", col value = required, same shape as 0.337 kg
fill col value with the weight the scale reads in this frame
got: 57 kg
